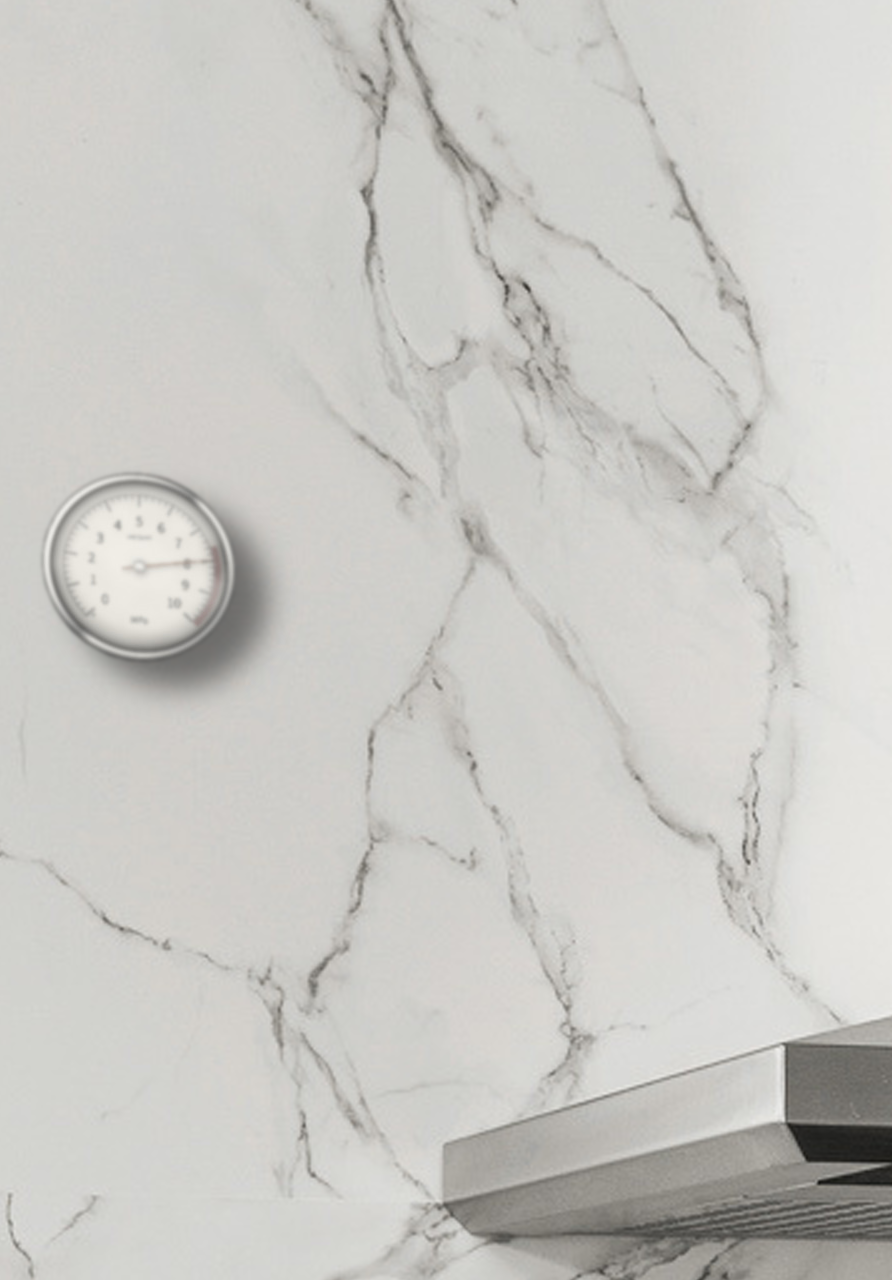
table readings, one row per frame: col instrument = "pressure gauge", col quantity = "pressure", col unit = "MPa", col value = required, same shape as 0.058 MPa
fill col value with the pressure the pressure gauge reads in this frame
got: 8 MPa
